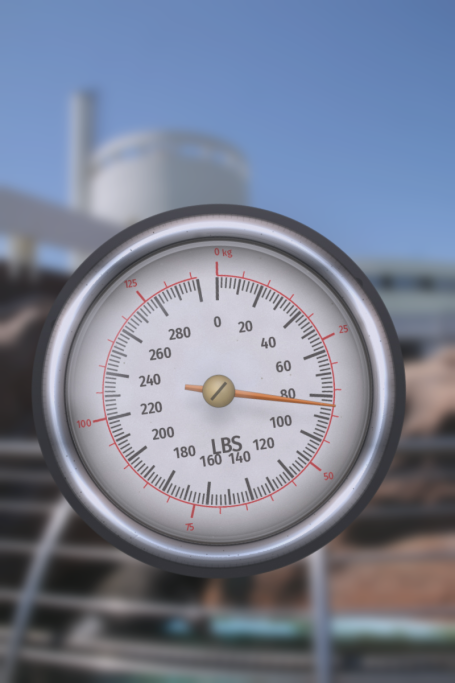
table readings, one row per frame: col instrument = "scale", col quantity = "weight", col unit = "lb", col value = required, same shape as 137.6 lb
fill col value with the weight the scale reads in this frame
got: 84 lb
